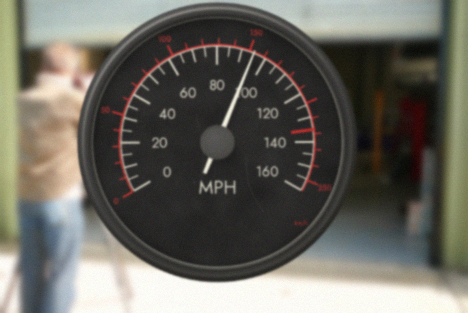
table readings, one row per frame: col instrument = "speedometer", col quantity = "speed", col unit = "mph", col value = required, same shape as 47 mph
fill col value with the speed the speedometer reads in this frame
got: 95 mph
